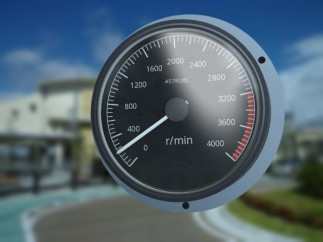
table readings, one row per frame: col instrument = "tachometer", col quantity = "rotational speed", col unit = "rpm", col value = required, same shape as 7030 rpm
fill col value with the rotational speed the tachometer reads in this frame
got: 200 rpm
